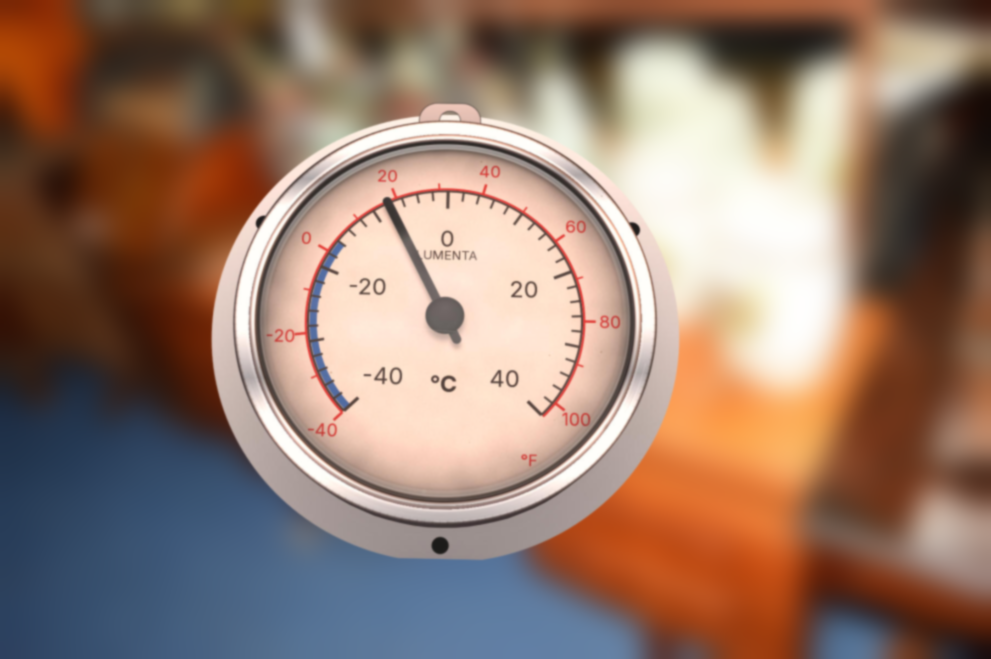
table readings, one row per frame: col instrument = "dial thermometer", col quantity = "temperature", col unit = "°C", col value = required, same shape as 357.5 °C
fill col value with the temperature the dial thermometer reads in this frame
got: -8 °C
